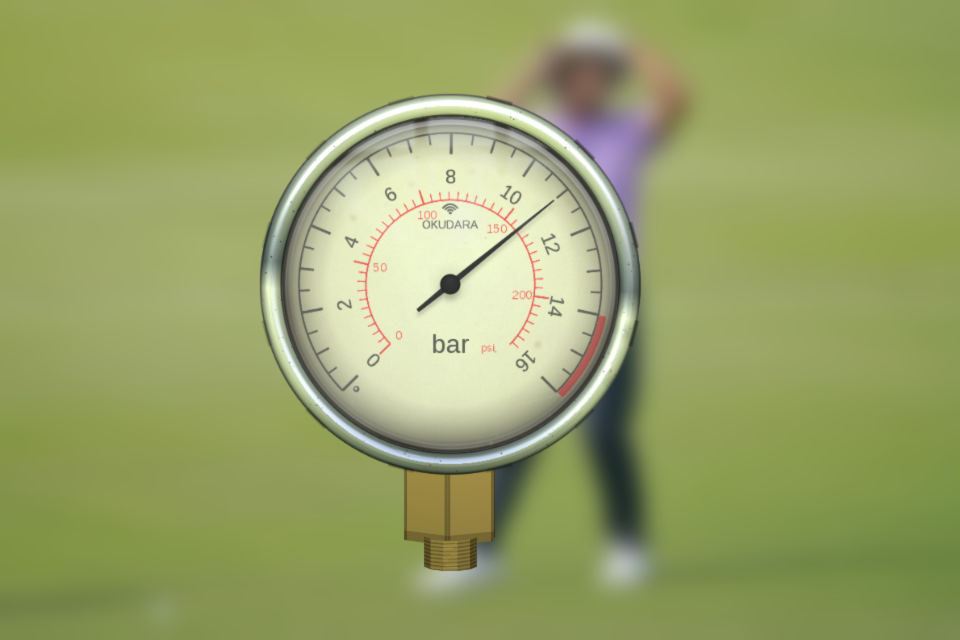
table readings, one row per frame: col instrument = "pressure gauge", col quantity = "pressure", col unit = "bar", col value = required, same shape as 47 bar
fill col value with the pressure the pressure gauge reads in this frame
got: 11 bar
